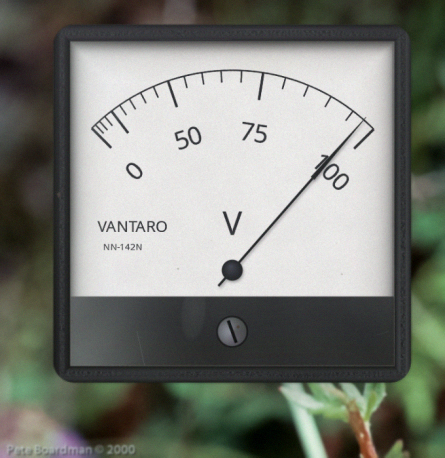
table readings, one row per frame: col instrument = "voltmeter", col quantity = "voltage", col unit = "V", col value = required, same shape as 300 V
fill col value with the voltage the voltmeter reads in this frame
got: 97.5 V
